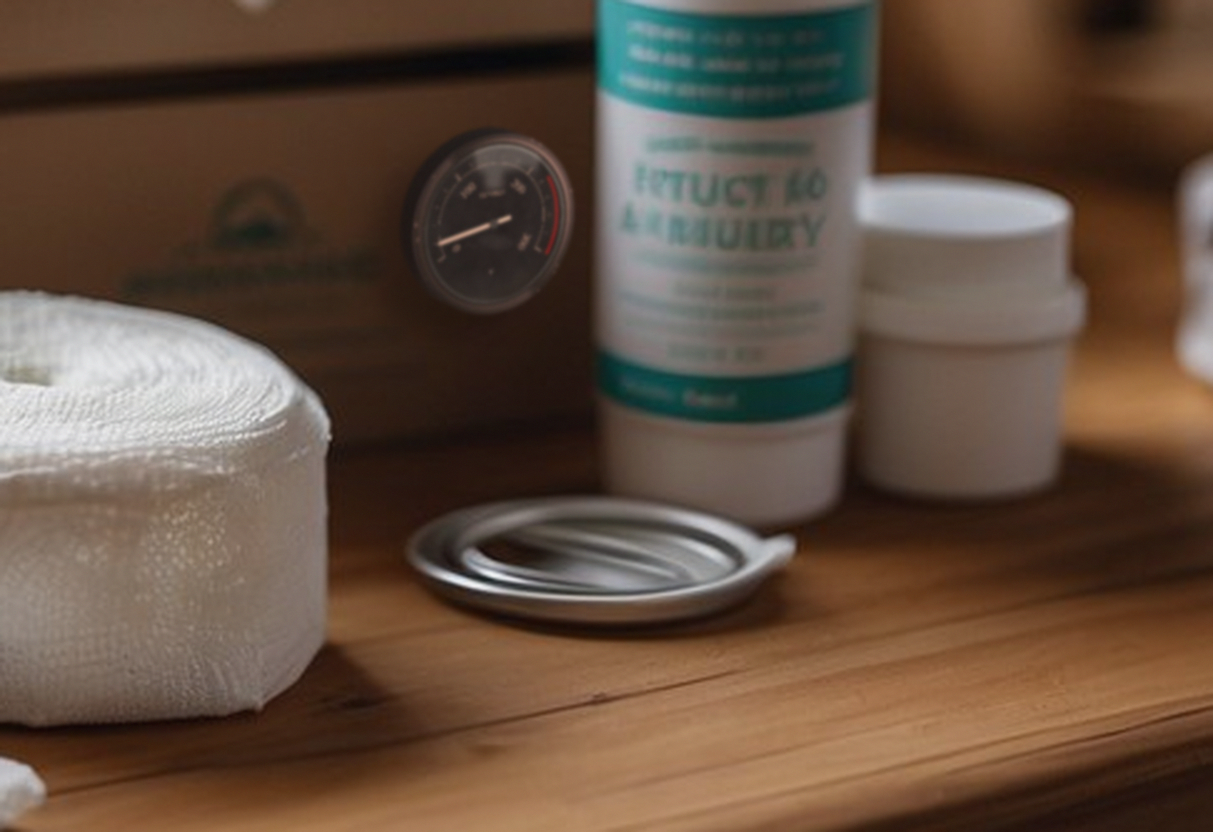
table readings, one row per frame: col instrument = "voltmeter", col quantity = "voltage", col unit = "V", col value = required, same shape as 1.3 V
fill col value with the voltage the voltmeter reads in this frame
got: 20 V
